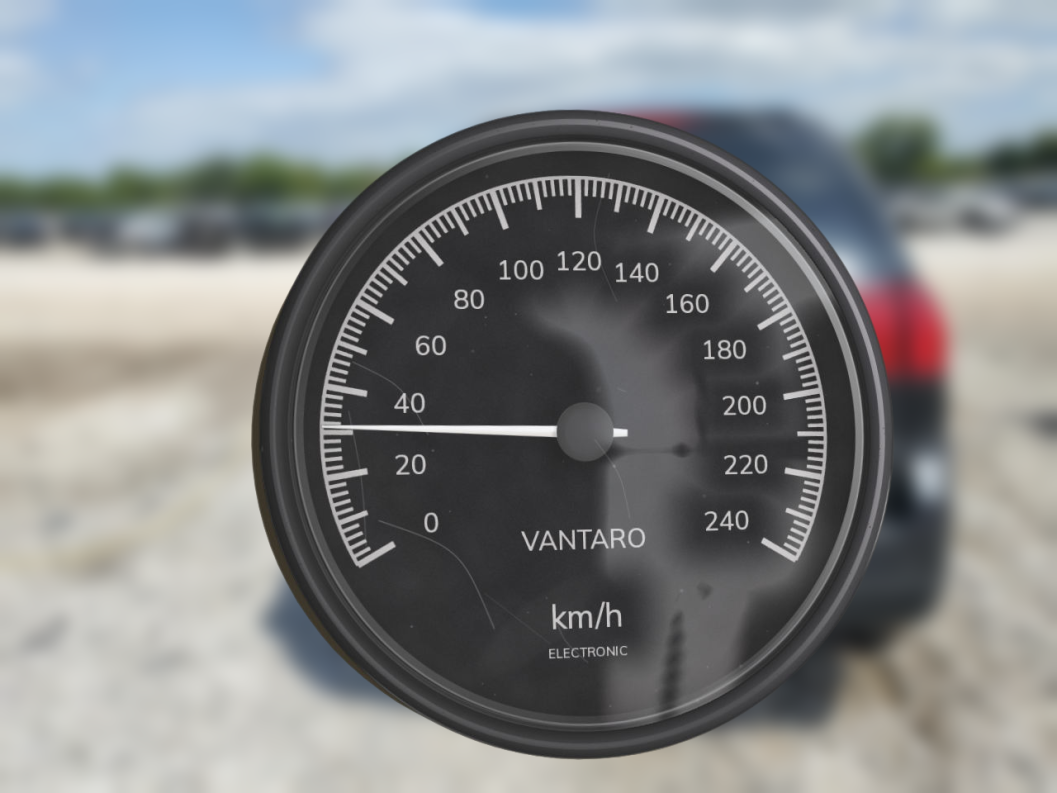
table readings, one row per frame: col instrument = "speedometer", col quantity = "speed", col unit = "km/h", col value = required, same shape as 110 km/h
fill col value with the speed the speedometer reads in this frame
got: 31 km/h
